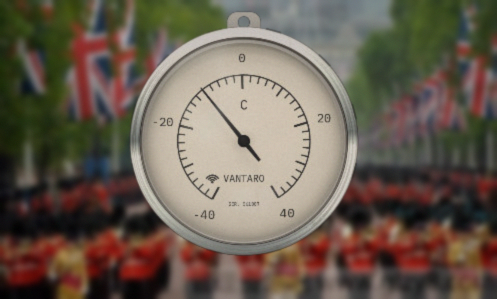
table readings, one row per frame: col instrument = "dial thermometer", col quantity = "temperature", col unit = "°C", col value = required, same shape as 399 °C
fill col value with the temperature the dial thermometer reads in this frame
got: -10 °C
